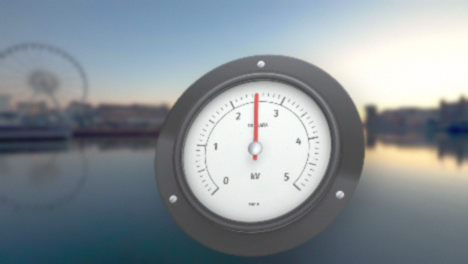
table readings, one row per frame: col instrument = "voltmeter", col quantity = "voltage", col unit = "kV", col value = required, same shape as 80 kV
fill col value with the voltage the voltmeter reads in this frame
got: 2.5 kV
